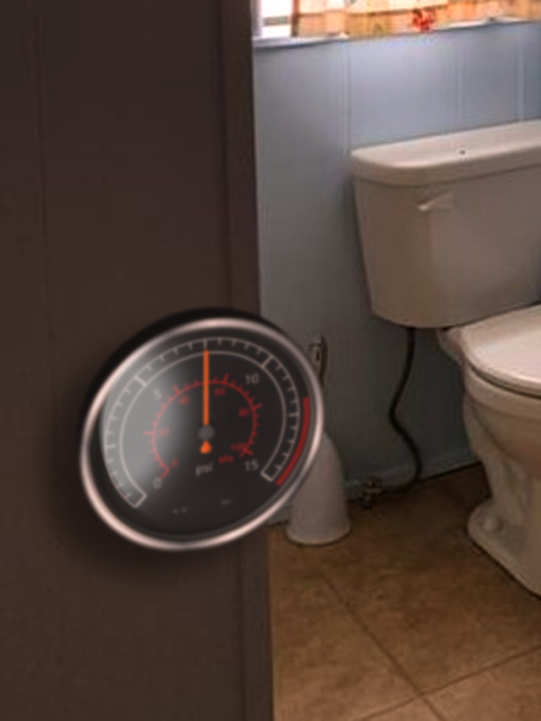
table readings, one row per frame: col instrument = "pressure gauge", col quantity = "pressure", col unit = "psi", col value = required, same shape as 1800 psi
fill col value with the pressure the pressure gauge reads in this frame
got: 7.5 psi
